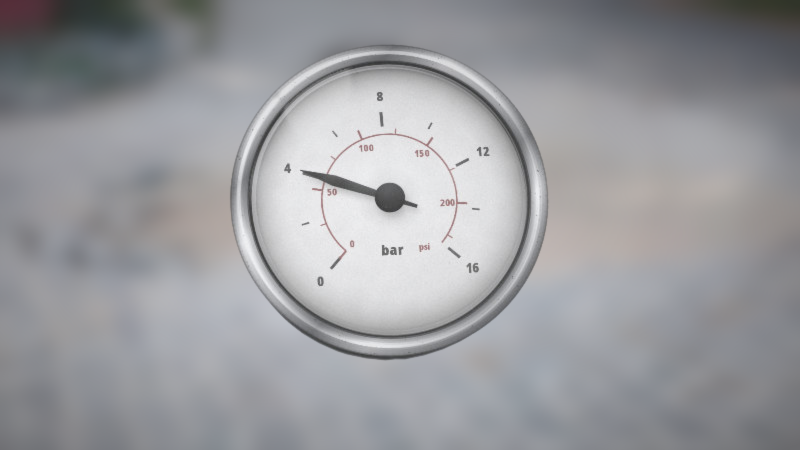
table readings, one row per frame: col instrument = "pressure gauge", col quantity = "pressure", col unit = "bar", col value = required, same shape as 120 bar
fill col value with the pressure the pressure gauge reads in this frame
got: 4 bar
